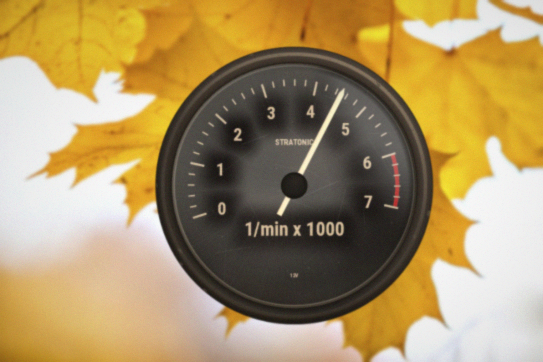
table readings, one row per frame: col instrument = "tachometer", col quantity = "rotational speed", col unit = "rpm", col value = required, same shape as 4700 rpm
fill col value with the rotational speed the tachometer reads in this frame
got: 4500 rpm
